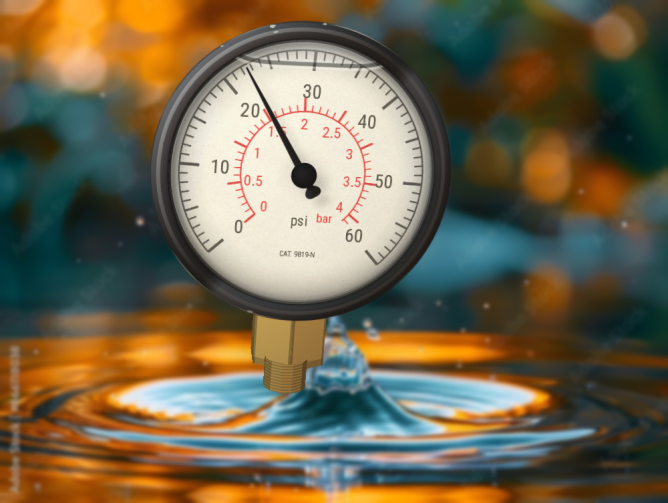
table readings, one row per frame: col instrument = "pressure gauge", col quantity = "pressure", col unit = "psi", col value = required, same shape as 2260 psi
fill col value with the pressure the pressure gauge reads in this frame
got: 22.5 psi
